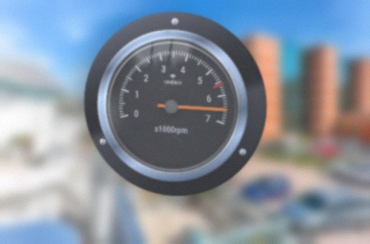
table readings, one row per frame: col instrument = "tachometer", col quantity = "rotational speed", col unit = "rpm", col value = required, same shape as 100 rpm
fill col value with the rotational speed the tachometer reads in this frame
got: 6500 rpm
